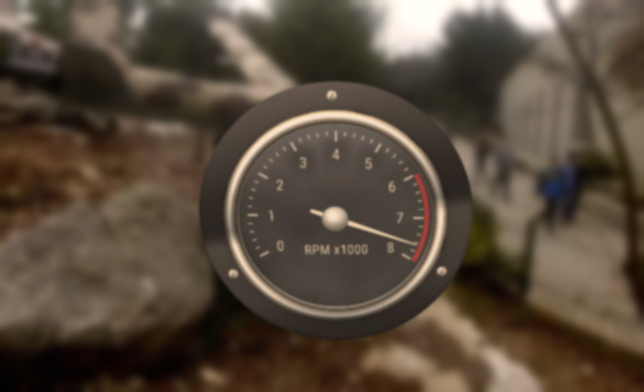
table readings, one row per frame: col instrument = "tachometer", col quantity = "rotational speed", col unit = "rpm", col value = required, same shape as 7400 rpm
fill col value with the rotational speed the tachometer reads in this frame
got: 7600 rpm
